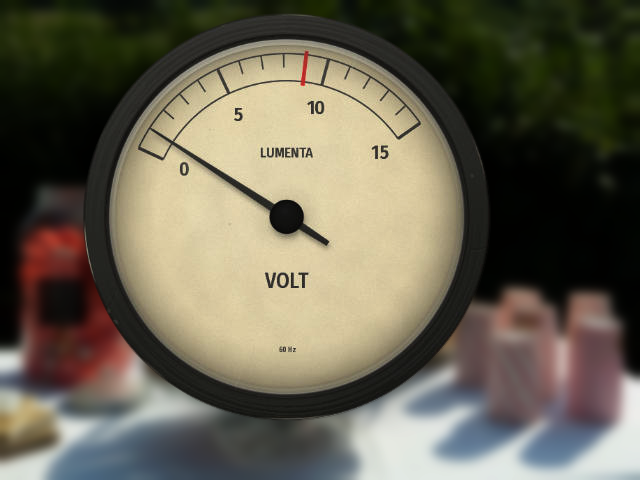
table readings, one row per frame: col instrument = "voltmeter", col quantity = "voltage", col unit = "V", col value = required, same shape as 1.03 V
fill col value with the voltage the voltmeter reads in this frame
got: 1 V
